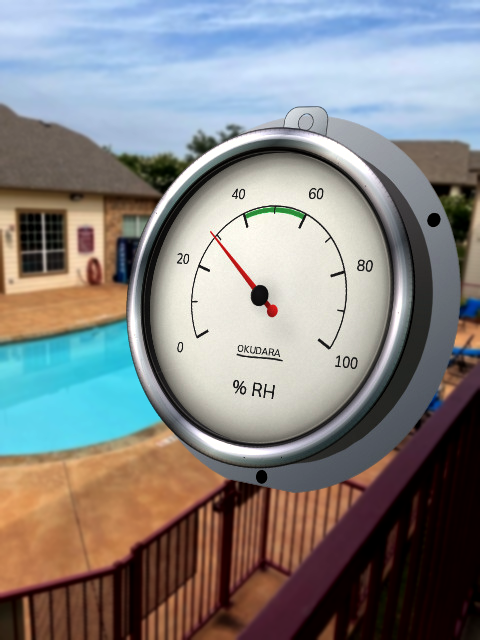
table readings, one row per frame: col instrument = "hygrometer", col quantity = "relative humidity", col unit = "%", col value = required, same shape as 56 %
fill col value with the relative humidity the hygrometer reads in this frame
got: 30 %
